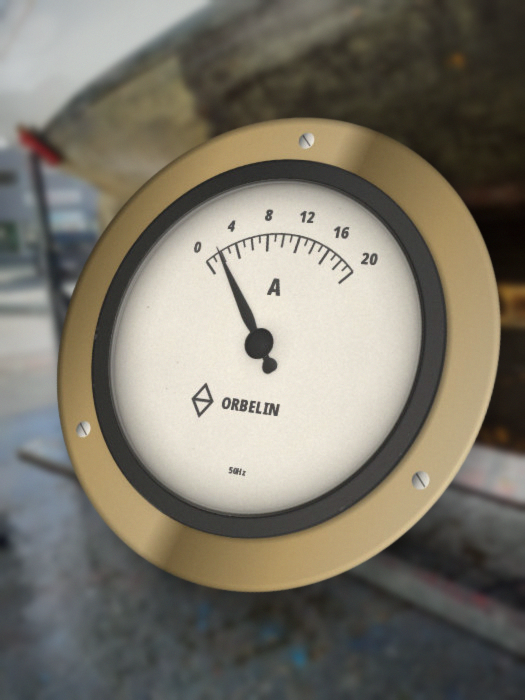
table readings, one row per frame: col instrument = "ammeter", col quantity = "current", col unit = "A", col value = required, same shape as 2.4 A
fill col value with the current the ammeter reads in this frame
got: 2 A
